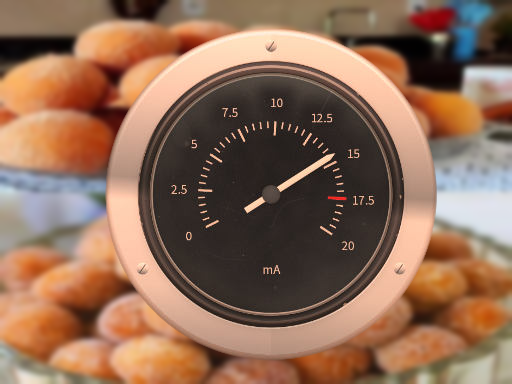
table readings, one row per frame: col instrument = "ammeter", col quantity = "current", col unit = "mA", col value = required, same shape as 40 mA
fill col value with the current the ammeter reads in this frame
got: 14.5 mA
